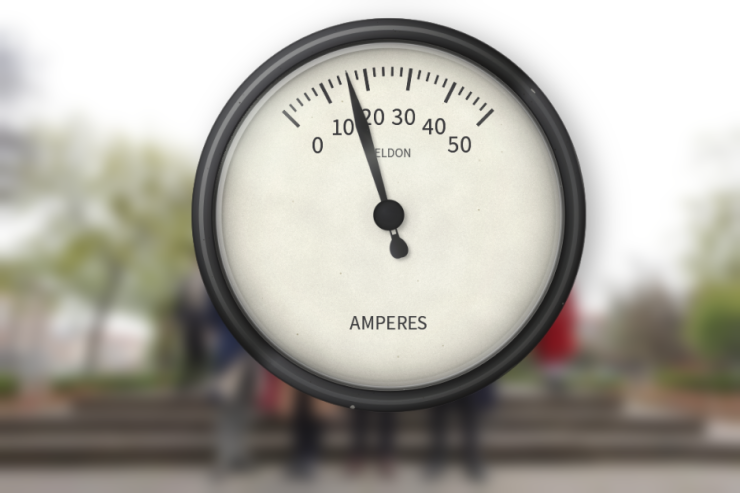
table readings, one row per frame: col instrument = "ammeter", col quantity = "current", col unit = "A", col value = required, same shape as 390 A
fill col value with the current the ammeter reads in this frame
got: 16 A
